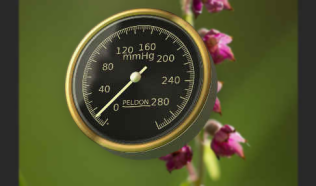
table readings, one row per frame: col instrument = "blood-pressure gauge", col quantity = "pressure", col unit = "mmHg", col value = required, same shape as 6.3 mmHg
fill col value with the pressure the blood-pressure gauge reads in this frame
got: 10 mmHg
